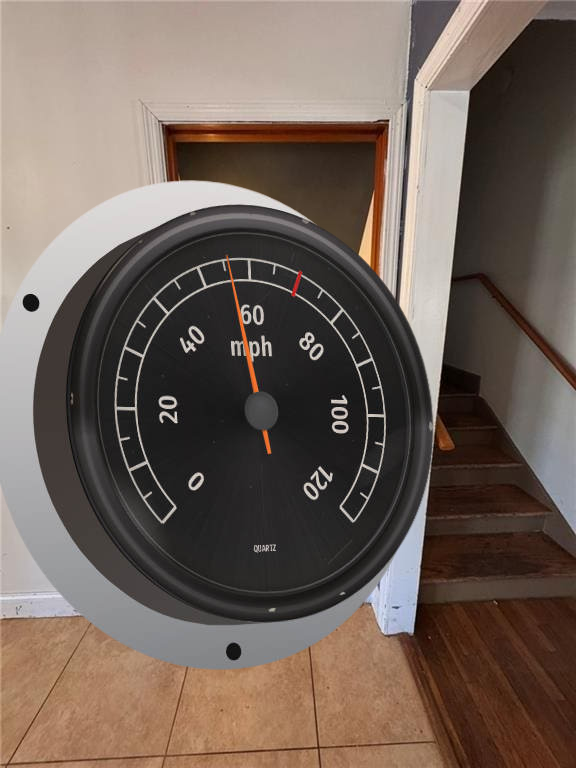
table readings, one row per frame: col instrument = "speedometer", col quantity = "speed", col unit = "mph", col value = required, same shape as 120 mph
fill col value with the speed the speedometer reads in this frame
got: 55 mph
